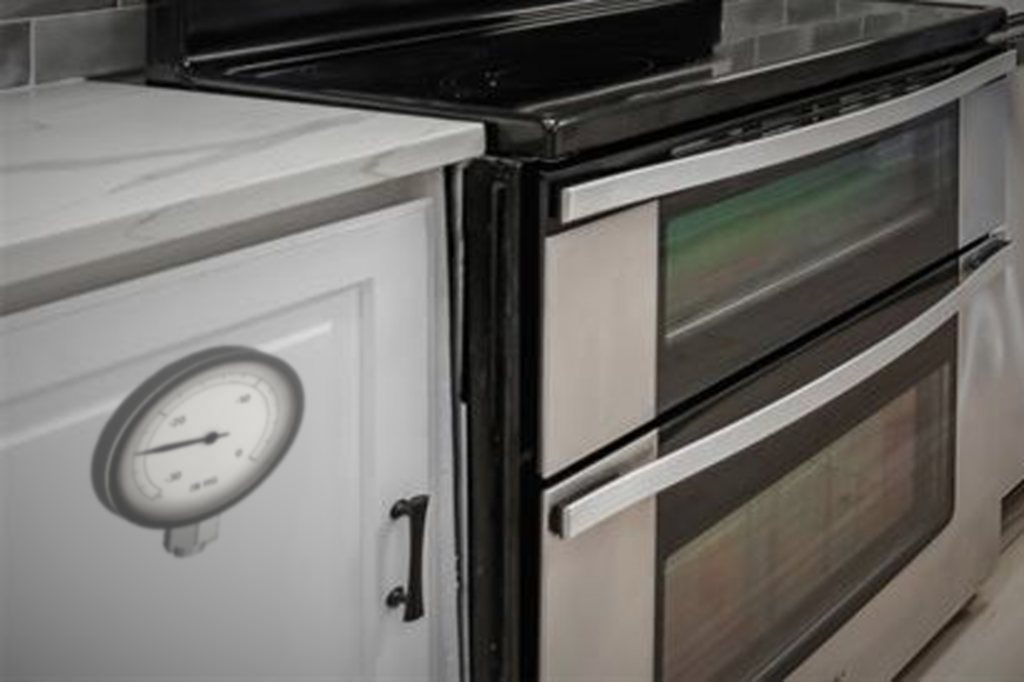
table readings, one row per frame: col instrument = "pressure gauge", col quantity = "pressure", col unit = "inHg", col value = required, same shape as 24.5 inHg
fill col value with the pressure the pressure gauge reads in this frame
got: -24 inHg
